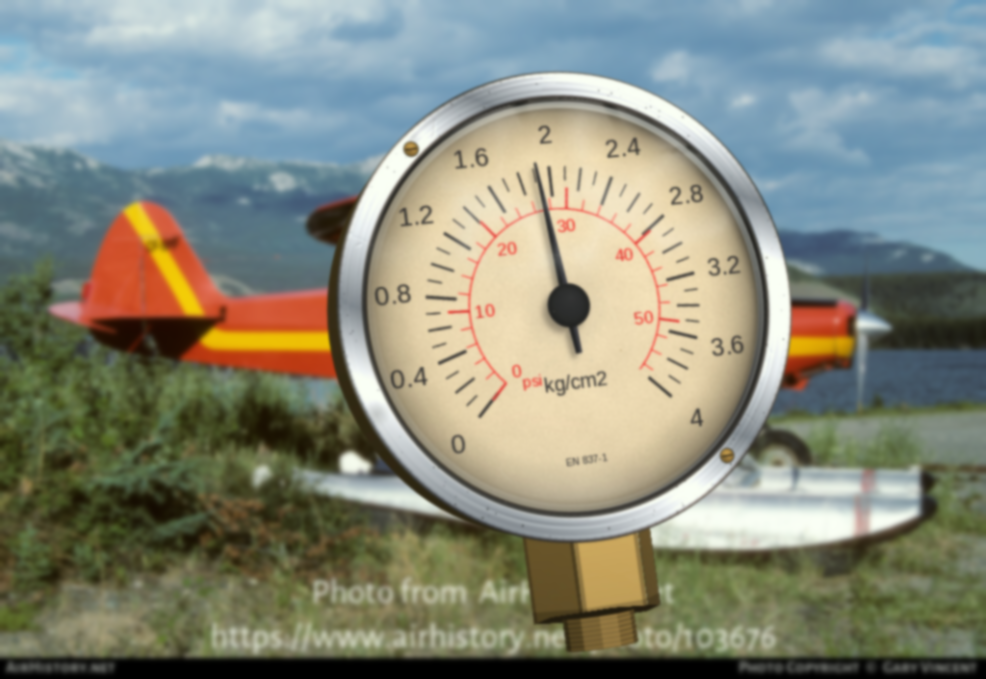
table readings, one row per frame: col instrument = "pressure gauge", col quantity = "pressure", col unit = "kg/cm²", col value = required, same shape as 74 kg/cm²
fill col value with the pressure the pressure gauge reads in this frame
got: 1.9 kg/cm²
